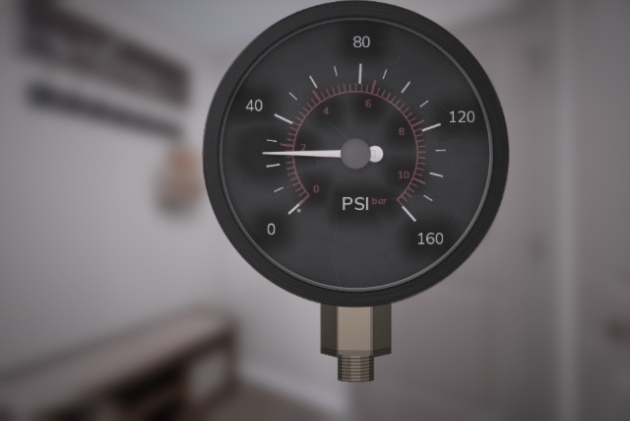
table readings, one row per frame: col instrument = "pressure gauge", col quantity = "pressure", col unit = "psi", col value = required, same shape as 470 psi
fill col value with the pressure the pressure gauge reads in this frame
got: 25 psi
